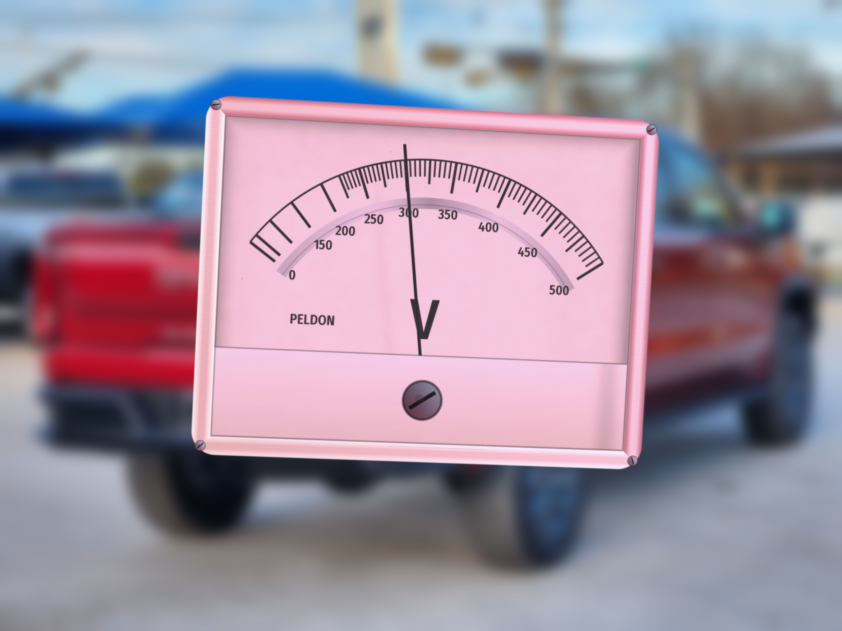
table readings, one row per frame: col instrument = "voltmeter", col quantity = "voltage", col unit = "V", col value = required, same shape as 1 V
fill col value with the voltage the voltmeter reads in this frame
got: 300 V
